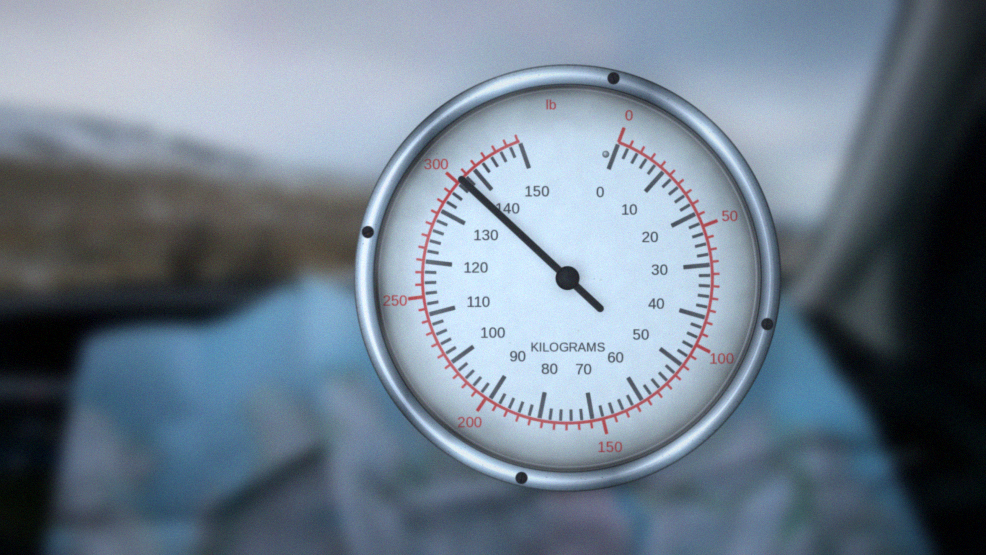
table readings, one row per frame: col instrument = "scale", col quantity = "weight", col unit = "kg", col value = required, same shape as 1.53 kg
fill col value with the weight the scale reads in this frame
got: 137 kg
